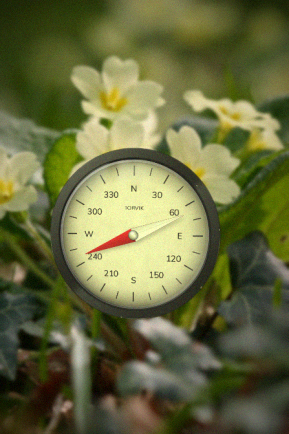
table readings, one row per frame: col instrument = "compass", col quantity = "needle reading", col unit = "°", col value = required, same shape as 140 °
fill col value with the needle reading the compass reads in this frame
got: 247.5 °
